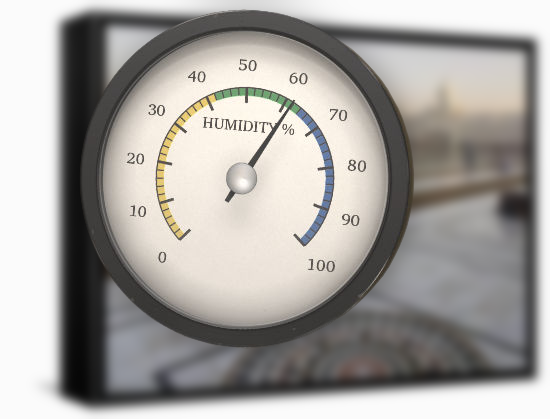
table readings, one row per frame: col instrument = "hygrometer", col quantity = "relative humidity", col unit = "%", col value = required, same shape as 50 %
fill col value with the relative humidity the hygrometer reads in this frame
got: 62 %
